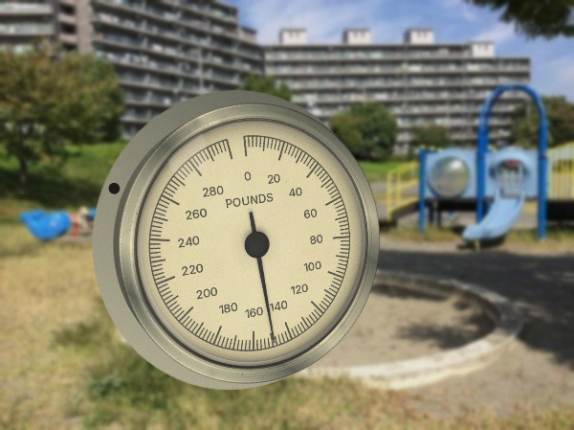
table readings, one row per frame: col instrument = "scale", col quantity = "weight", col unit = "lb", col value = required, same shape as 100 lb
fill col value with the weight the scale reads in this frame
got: 150 lb
